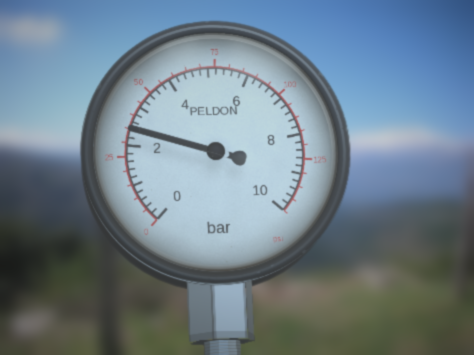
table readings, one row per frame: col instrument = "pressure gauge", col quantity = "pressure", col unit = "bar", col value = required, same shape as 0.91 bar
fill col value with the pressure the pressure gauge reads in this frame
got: 2.4 bar
